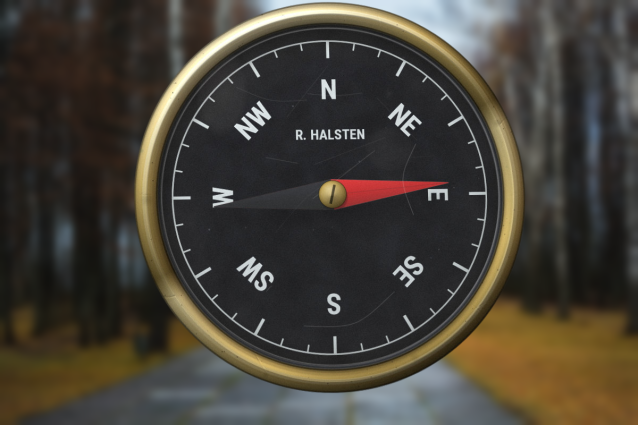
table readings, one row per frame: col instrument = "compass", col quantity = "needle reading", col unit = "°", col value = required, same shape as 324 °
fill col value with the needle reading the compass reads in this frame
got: 85 °
